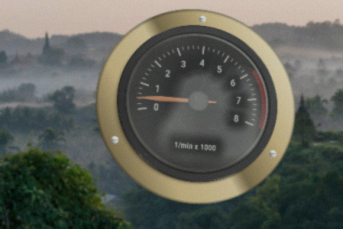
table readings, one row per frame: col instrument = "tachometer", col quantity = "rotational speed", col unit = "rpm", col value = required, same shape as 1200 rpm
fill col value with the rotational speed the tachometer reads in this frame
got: 400 rpm
